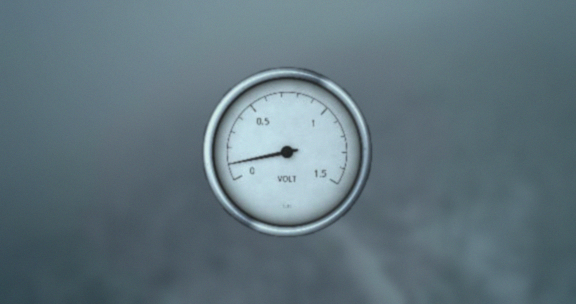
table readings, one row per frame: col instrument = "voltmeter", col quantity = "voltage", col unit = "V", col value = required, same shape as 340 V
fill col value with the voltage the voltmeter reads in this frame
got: 0.1 V
